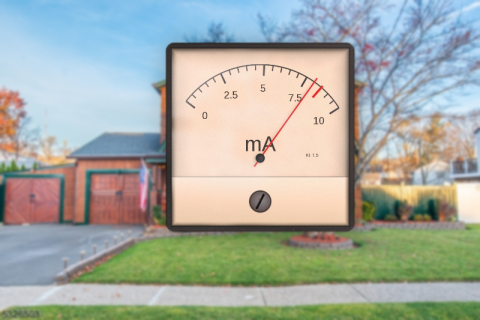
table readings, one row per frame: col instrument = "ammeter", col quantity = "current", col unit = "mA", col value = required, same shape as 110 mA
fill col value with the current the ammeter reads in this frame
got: 8 mA
